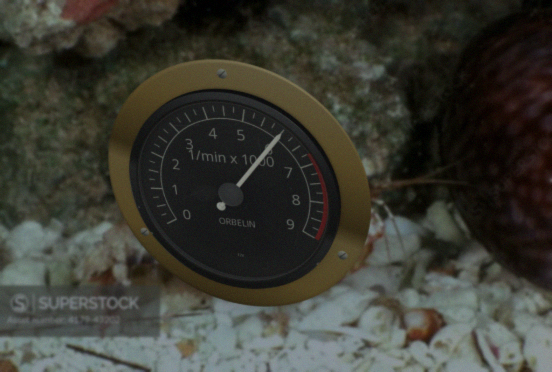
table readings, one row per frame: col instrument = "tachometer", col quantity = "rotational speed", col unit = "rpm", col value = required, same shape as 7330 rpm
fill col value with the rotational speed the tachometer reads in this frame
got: 6000 rpm
